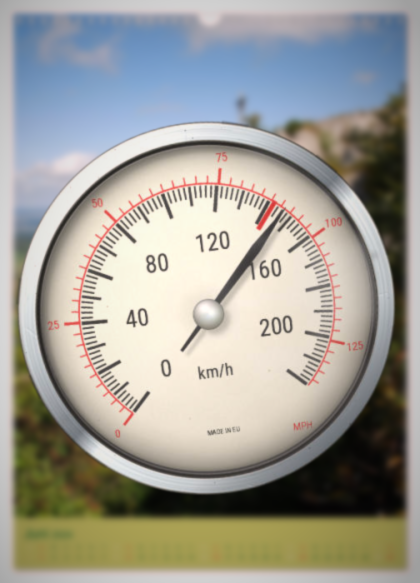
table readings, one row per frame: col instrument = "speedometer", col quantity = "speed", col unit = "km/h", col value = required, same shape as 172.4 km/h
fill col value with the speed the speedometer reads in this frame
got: 146 km/h
